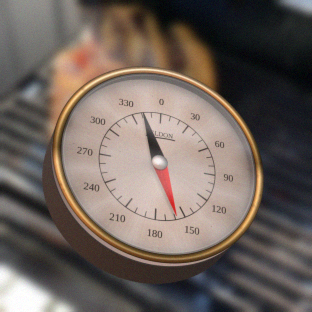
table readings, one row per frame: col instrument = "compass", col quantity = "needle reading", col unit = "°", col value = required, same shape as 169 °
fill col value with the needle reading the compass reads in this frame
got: 160 °
